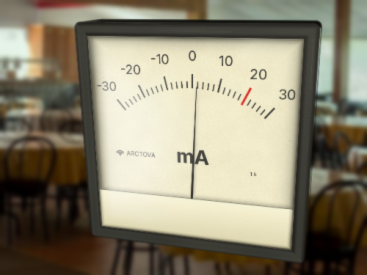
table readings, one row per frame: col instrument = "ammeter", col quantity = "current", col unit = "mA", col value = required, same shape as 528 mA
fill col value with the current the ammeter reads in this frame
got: 2 mA
